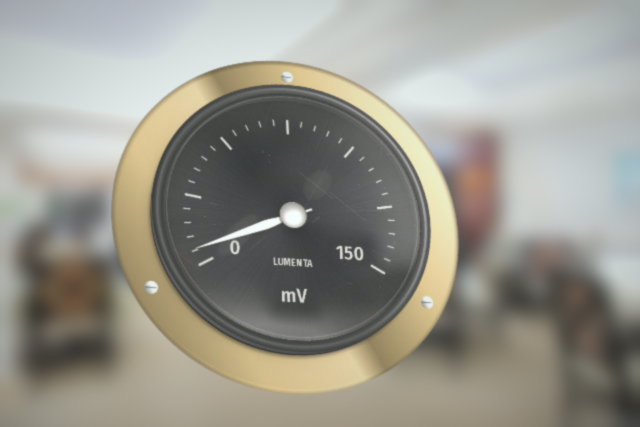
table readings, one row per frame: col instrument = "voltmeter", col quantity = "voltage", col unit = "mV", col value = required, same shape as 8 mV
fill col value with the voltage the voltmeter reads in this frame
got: 5 mV
